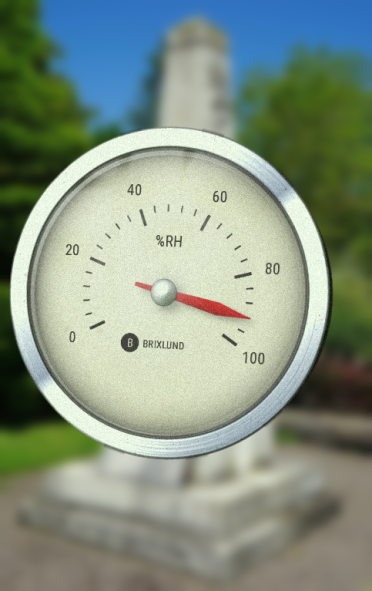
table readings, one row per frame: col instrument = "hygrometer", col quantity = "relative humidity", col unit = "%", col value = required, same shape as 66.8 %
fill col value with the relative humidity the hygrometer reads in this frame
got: 92 %
